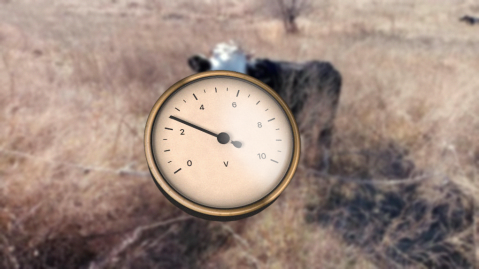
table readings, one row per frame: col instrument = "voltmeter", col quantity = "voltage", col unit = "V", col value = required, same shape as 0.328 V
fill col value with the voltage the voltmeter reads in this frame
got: 2.5 V
